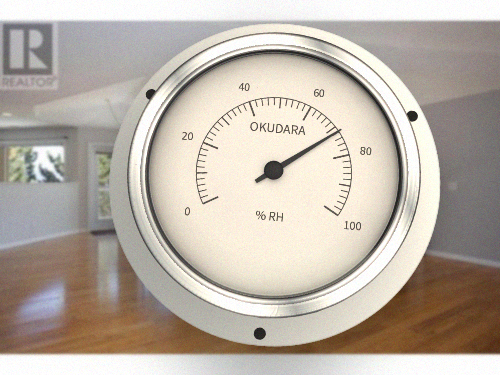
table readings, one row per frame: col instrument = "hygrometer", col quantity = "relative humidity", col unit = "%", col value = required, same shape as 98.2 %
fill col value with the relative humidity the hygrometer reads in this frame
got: 72 %
